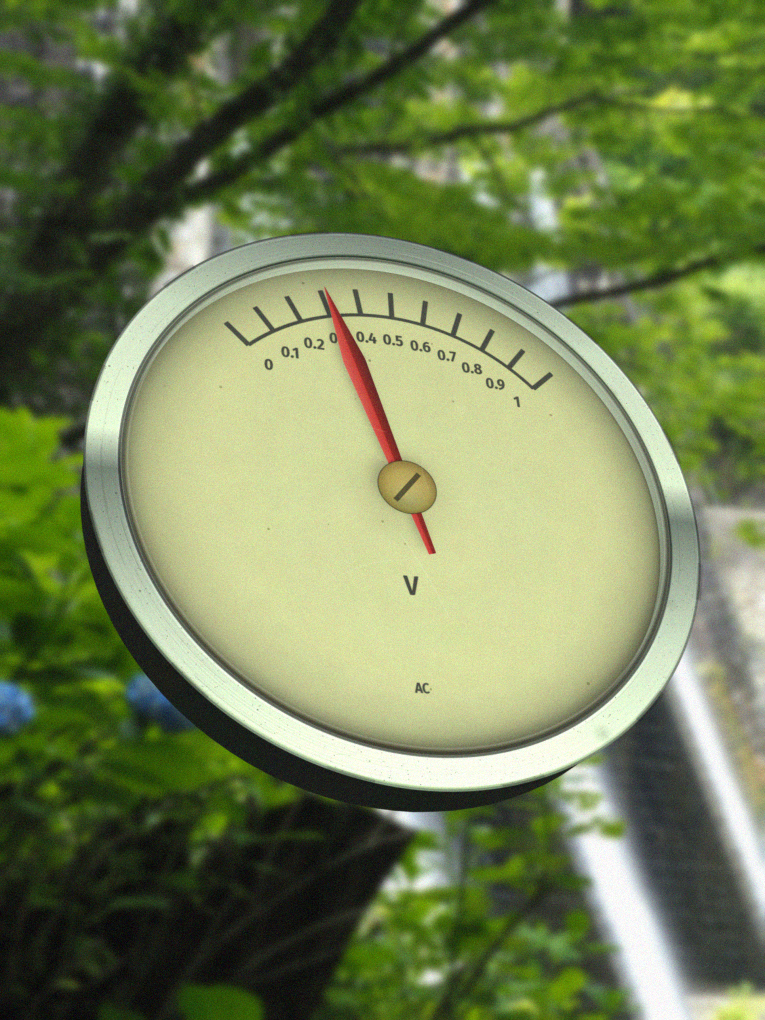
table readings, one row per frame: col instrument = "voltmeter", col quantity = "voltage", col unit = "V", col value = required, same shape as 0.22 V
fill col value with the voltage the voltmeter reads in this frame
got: 0.3 V
